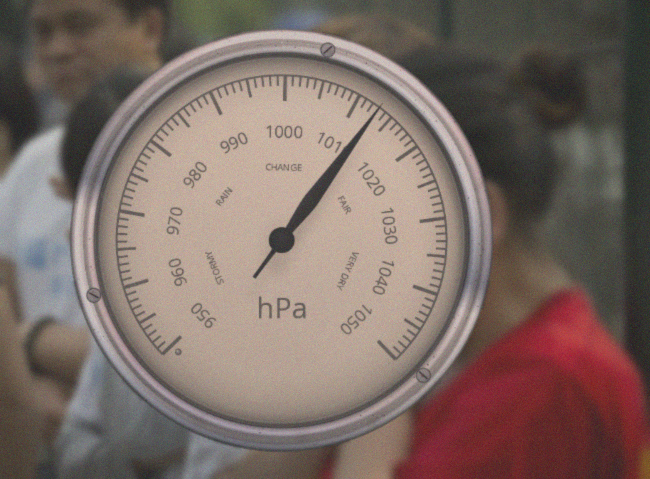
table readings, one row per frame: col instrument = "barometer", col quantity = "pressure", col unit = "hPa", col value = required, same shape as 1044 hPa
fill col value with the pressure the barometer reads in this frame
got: 1013 hPa
